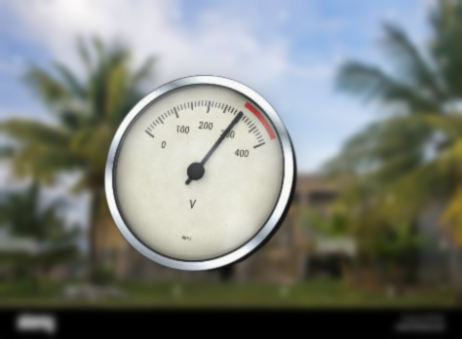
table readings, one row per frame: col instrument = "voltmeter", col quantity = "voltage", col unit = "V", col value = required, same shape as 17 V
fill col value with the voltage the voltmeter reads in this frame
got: 300 V
